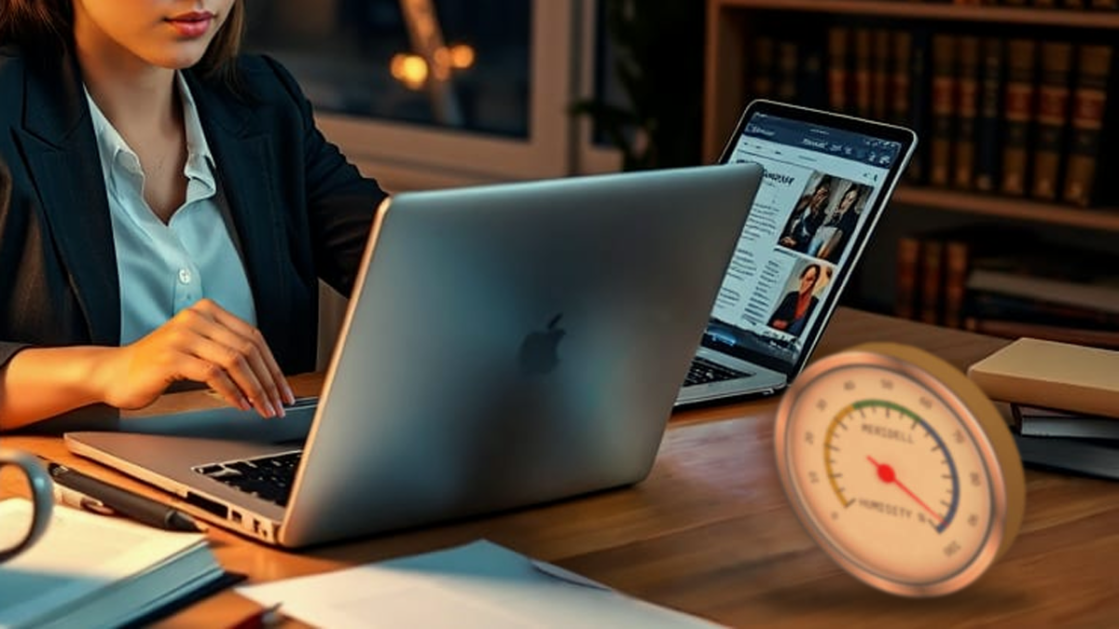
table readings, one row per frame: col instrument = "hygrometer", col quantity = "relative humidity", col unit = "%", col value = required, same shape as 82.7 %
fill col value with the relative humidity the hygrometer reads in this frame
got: 95 %
